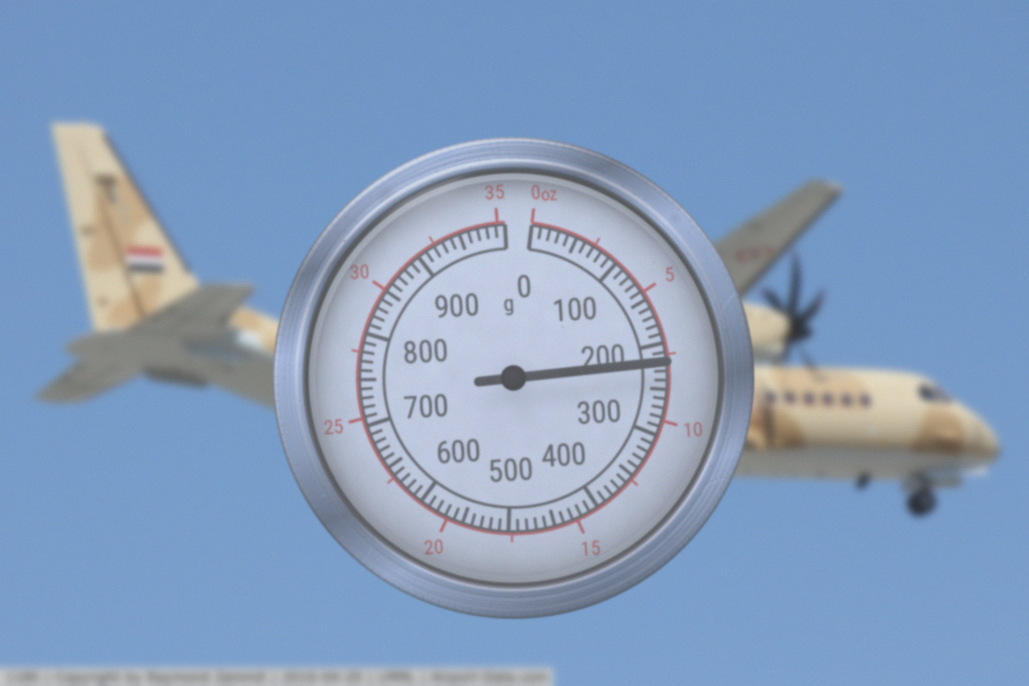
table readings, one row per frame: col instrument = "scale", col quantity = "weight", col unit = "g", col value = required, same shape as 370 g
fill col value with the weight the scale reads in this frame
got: 220 g
